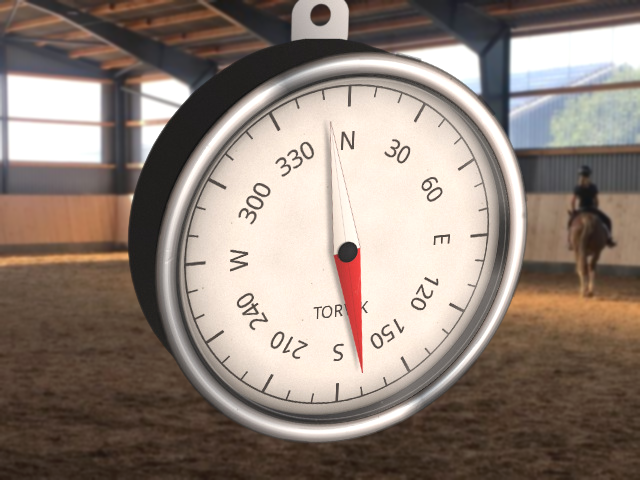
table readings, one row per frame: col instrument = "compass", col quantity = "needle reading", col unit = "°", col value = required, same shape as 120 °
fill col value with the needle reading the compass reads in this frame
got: 170 °
